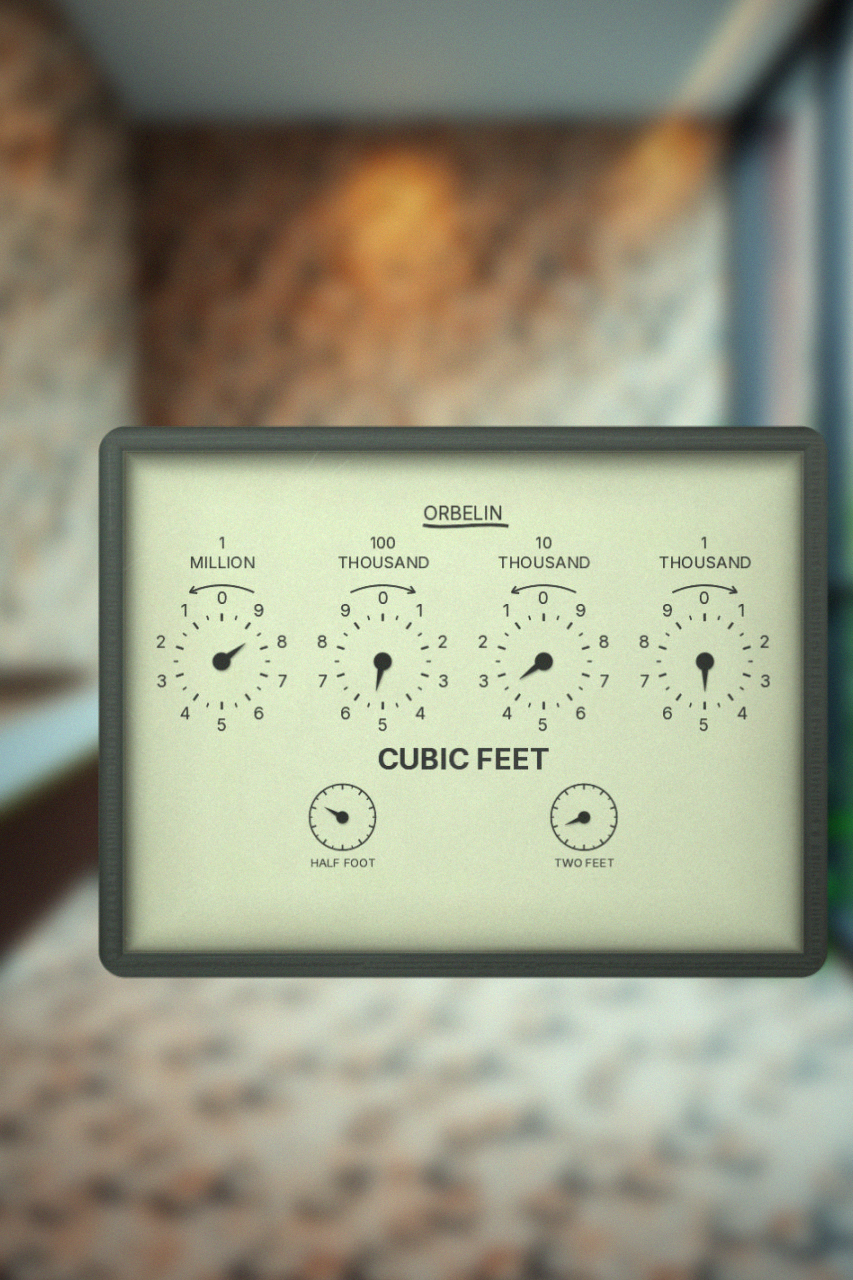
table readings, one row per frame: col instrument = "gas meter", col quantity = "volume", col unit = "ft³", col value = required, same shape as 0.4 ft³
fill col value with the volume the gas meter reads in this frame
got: 853500 ft³
